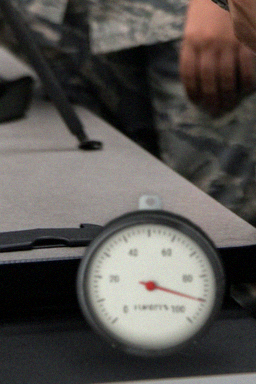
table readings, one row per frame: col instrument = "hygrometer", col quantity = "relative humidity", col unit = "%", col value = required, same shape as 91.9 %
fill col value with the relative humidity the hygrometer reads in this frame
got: 90 %
